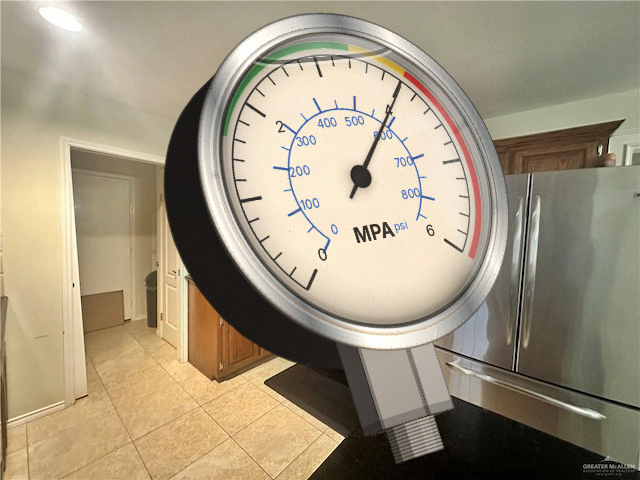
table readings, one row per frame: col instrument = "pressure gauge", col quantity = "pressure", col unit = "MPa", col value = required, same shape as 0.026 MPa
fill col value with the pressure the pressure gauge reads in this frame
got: 4 MPa
